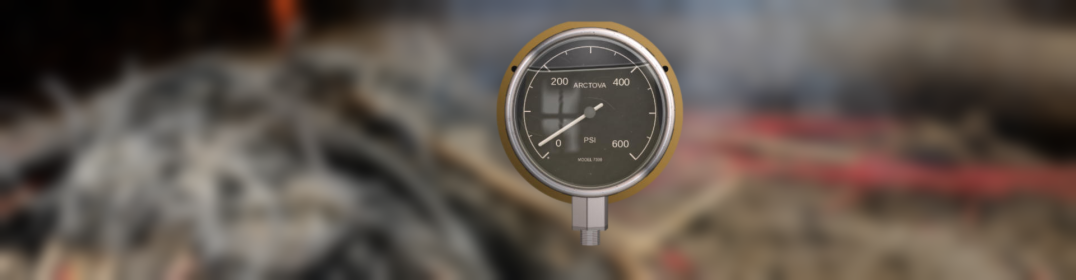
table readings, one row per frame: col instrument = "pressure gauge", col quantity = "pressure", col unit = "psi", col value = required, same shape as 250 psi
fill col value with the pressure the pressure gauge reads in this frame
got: 25 psi
